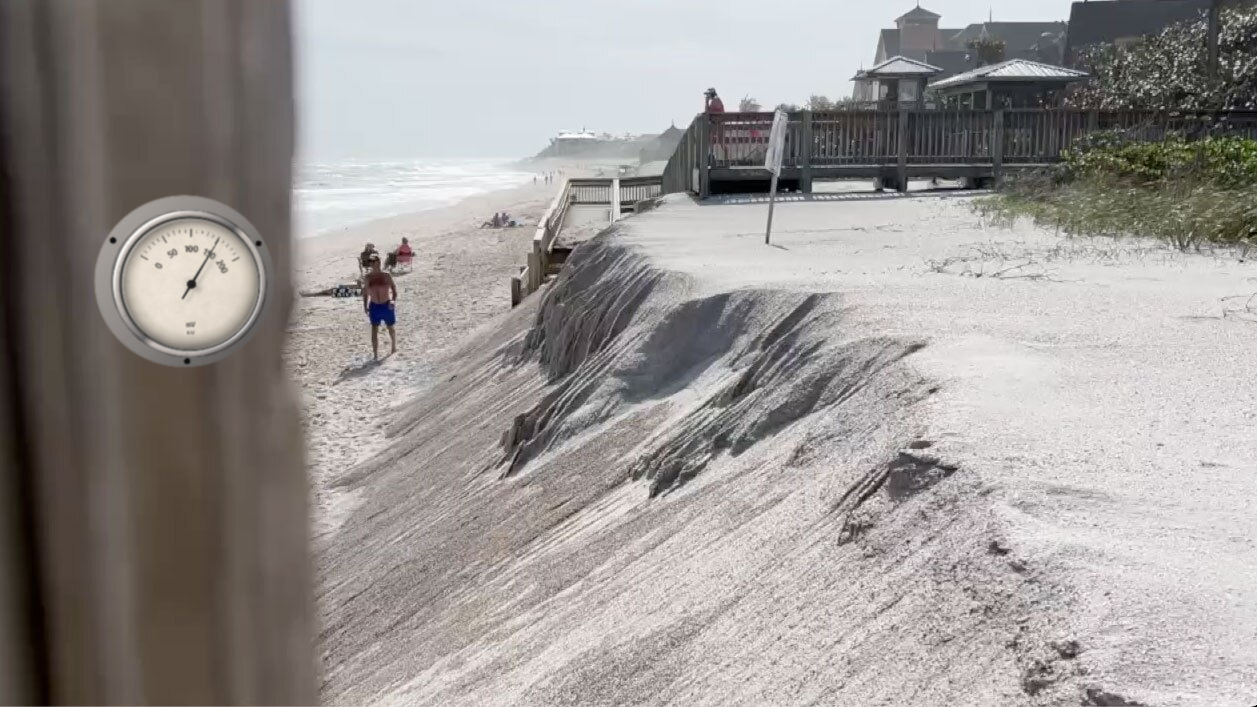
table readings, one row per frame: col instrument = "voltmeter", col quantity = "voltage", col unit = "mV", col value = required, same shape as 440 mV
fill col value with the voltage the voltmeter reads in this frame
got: 150 mV
